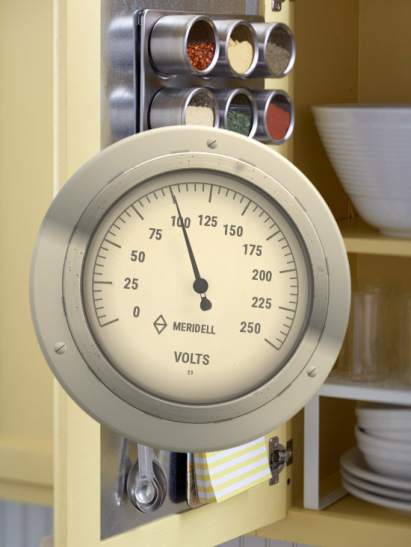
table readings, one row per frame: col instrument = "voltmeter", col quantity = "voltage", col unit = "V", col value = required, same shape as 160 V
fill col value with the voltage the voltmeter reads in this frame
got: 100 V
